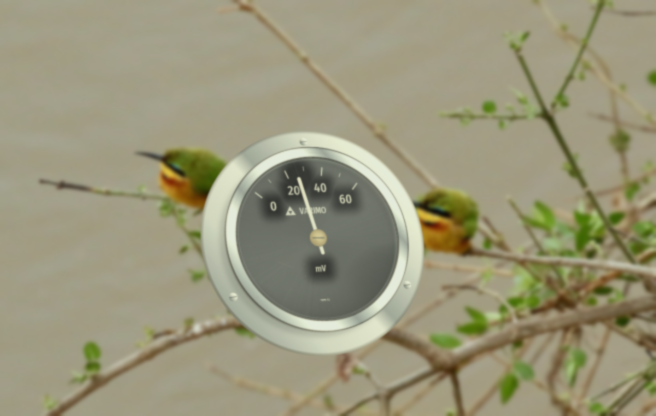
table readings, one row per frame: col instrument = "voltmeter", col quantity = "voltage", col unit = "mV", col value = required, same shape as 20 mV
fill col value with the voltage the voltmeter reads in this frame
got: 25 mV
